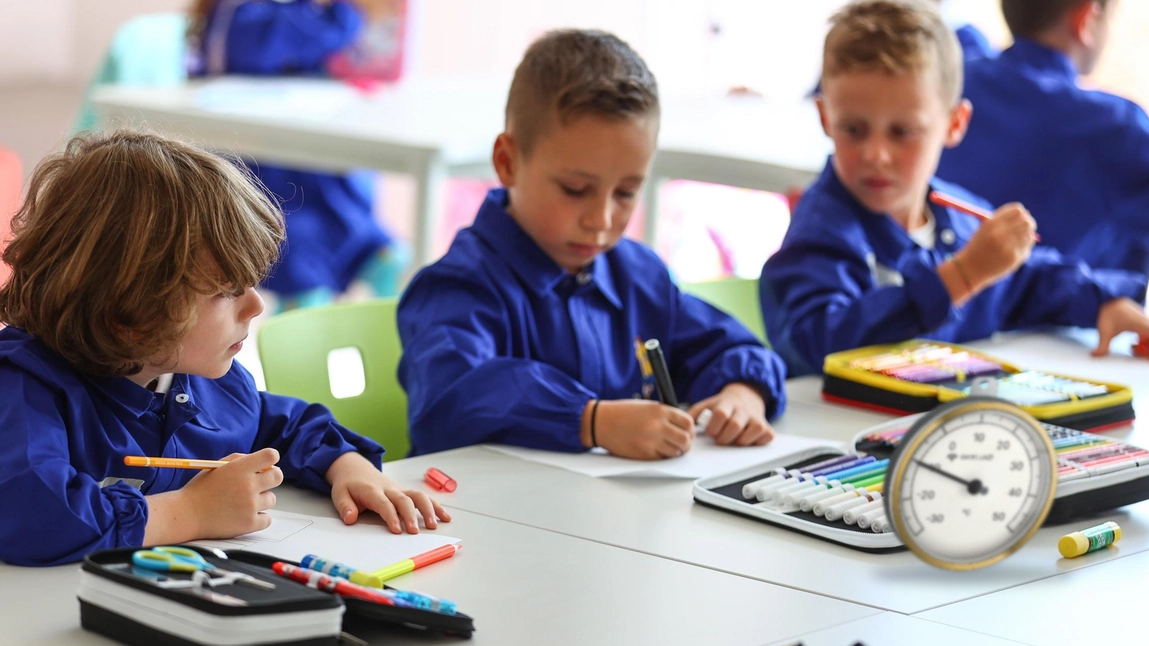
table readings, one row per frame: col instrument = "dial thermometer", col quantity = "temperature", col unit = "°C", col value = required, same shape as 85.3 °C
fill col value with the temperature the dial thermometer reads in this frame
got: -10 °C
